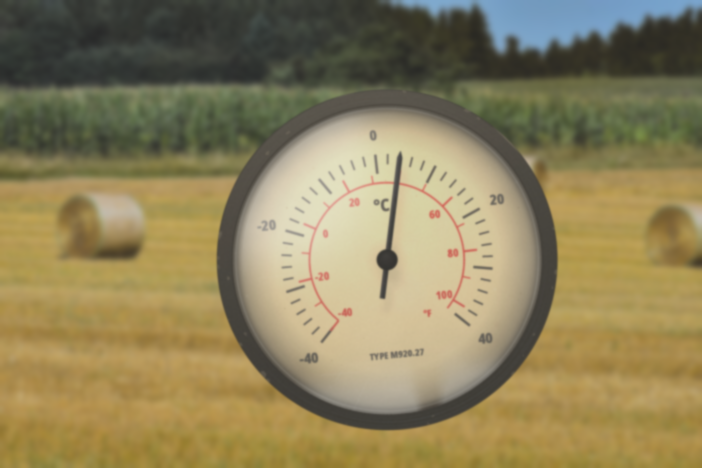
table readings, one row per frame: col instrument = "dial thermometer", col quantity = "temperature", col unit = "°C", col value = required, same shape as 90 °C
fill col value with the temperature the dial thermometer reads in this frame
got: 4 °C
